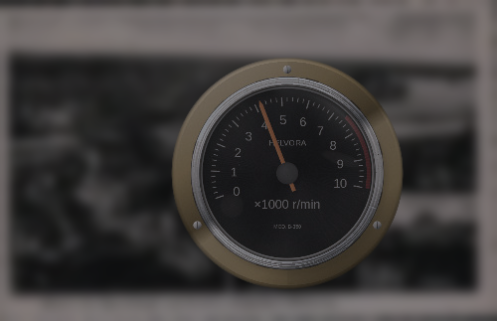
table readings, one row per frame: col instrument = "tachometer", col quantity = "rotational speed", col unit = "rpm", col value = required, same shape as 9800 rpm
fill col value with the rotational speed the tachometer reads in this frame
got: 4200 rpm
